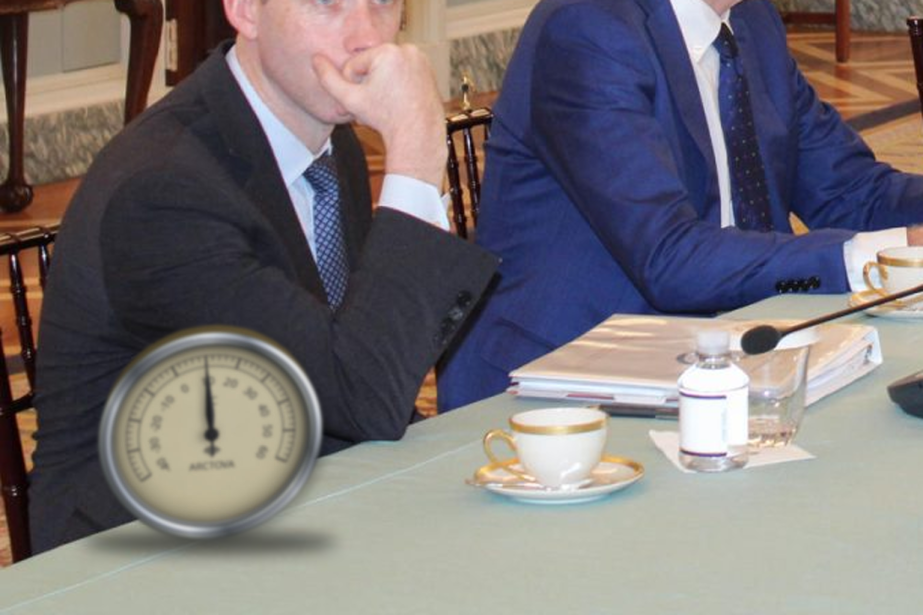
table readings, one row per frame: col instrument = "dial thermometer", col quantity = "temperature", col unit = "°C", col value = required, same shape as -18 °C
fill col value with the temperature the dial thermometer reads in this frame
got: 10 °C
